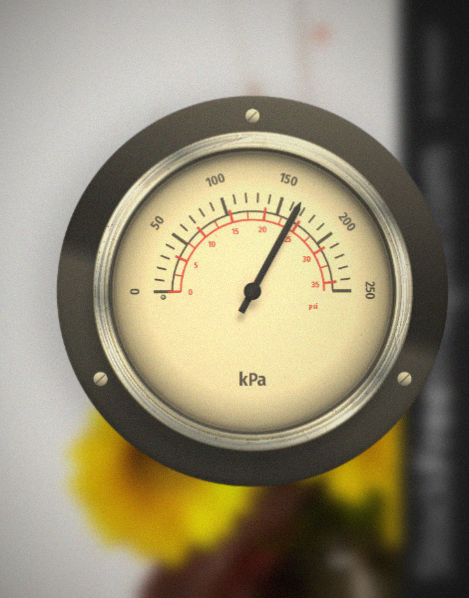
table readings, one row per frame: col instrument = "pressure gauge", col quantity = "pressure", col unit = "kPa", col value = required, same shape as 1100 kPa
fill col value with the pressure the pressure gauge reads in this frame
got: 165 kPa
